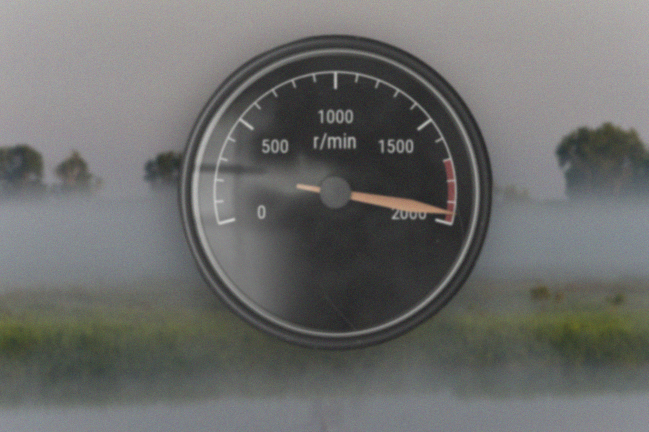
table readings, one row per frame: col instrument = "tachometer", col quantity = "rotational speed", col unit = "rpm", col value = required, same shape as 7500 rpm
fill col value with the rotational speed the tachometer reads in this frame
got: 1950 rpm
